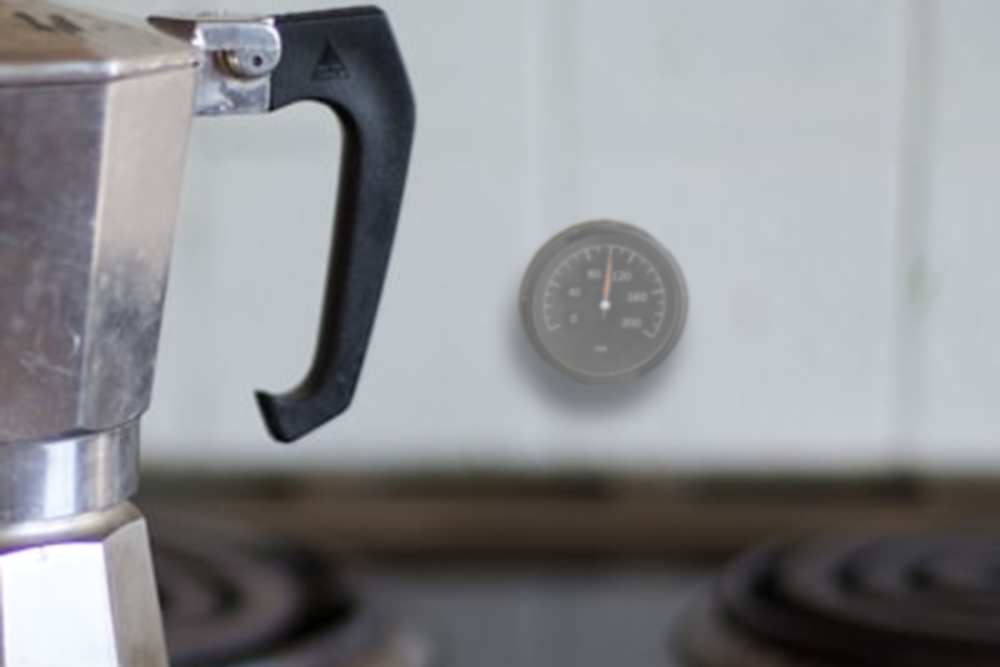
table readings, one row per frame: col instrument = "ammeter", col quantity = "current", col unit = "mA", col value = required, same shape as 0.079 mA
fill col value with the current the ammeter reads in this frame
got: 100 mA
